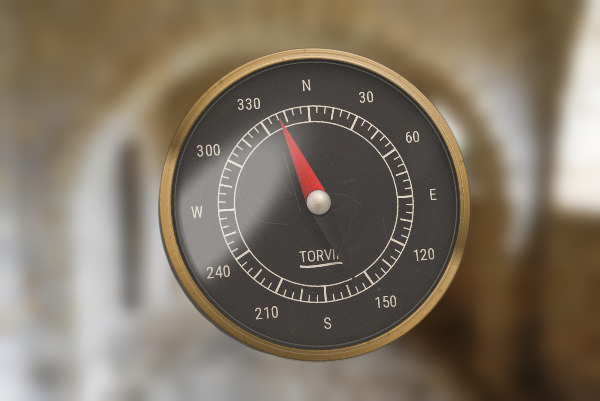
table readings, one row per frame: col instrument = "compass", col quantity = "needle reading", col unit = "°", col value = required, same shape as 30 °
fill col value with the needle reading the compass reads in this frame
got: 340 °
